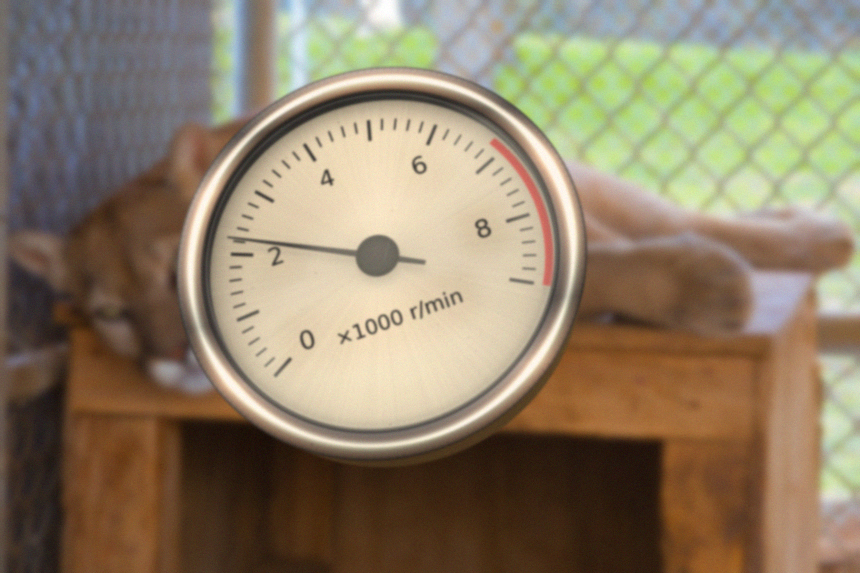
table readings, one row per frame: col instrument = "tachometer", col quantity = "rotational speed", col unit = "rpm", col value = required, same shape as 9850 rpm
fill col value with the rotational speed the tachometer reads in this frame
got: 2200 rpm
